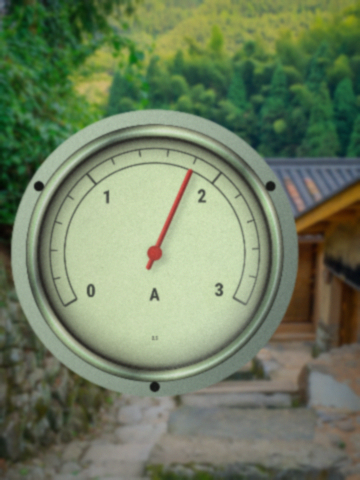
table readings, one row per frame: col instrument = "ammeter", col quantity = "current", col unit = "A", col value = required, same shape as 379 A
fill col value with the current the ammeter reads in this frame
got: 1.8 A
